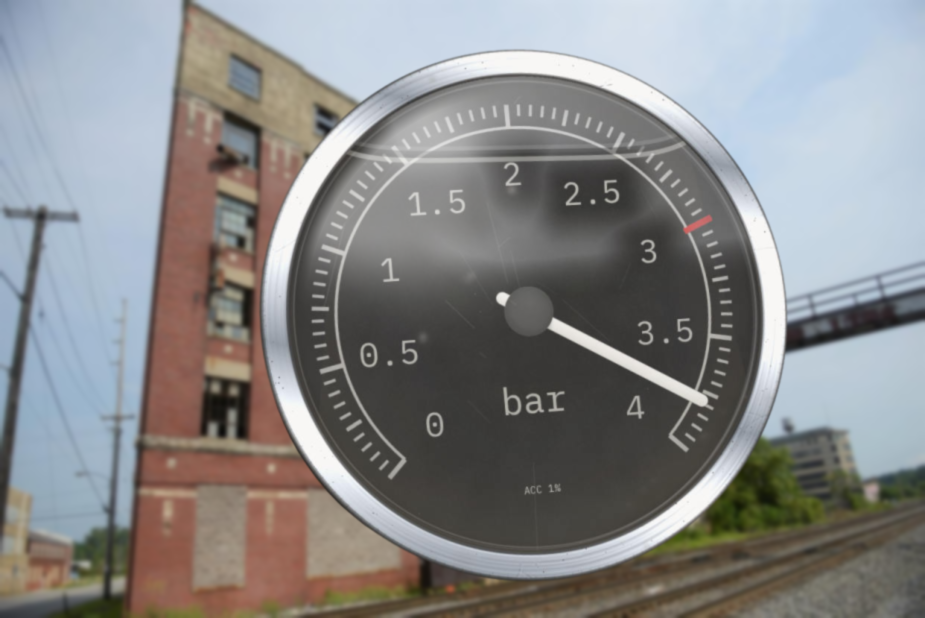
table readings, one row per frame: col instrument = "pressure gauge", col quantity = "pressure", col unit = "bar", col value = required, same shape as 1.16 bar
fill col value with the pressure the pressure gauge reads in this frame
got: 3.8 bar
